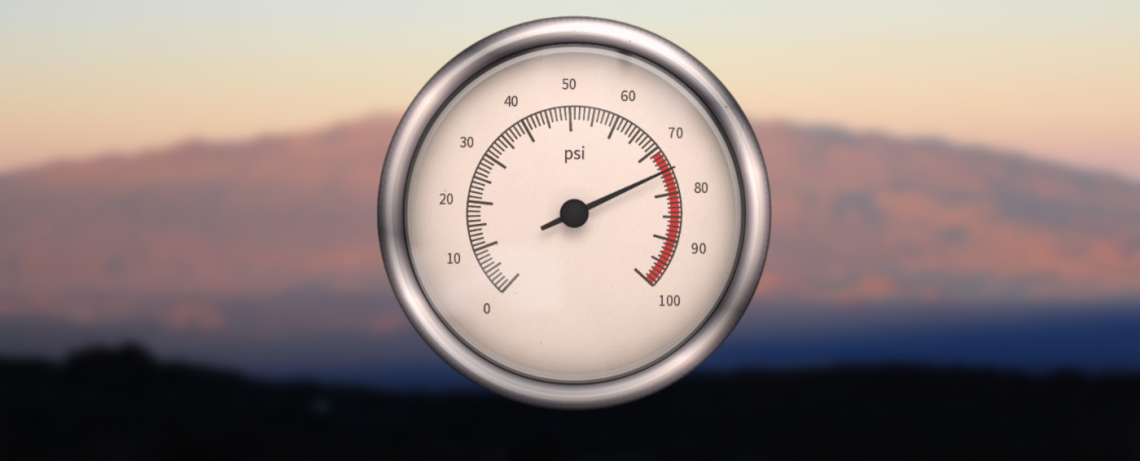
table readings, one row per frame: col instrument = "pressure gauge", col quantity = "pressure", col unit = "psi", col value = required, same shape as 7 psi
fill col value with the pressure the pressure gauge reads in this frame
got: 75 psi
